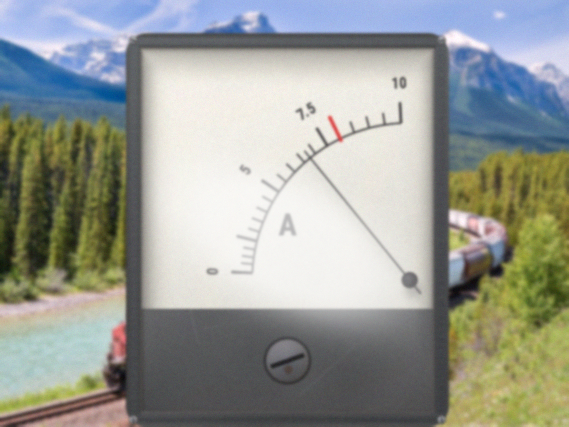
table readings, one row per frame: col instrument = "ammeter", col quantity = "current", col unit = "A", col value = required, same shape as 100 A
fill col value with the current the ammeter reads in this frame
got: 6.75 A
